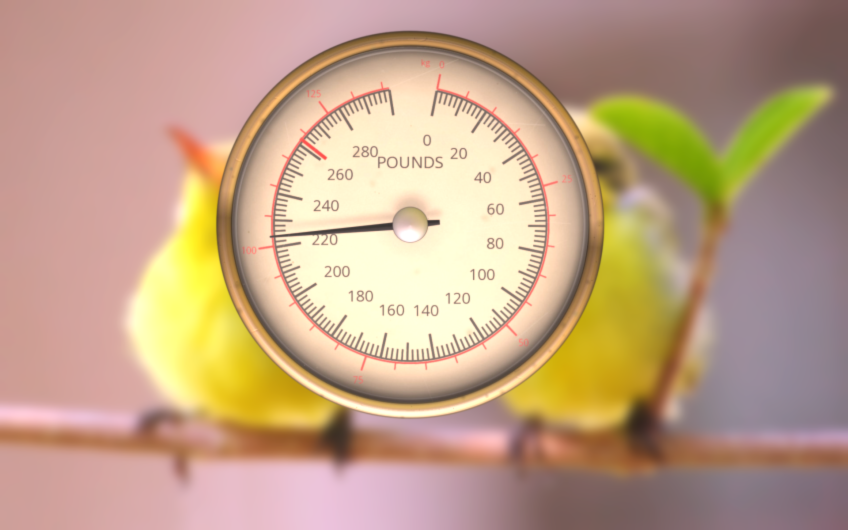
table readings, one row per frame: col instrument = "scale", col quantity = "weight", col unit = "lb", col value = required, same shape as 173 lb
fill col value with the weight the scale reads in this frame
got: 224 lb
